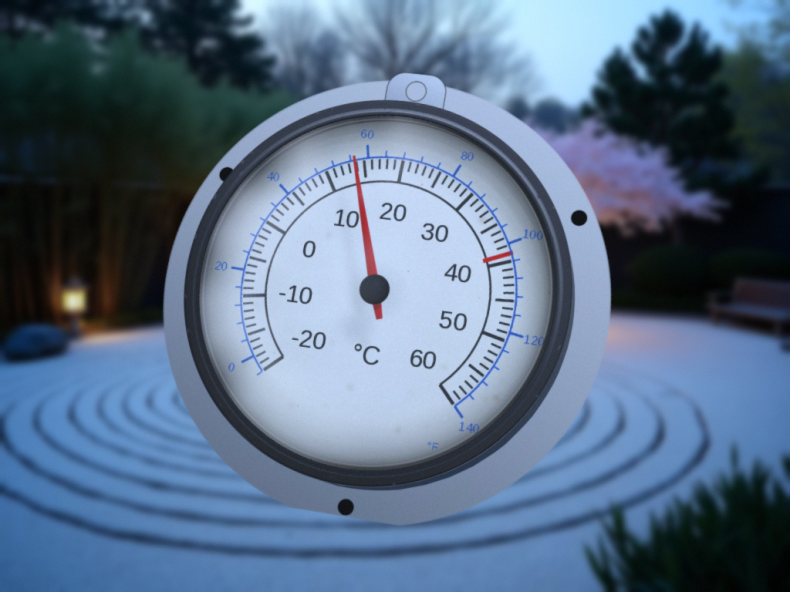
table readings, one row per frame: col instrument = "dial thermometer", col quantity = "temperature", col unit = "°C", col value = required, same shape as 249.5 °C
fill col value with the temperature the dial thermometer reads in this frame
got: 14 °C
